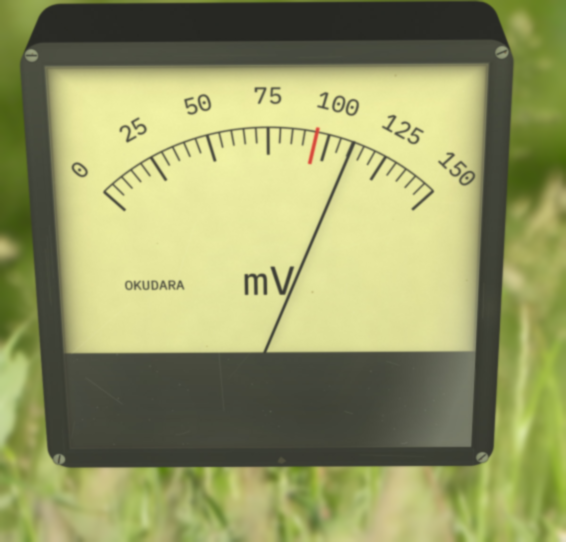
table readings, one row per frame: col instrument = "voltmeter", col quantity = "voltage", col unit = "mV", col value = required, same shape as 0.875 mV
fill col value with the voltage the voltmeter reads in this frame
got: 110 mV
